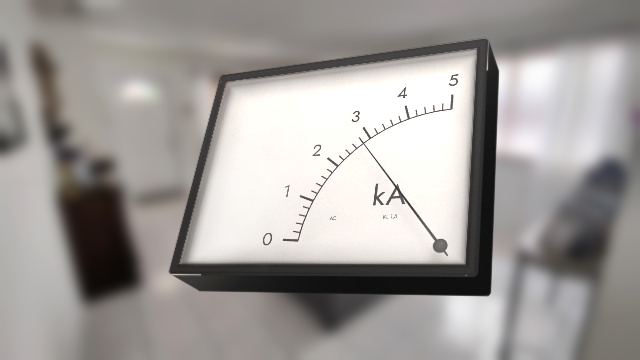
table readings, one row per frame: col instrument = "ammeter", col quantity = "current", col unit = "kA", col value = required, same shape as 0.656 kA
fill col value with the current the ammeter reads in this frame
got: 2.8 kA
